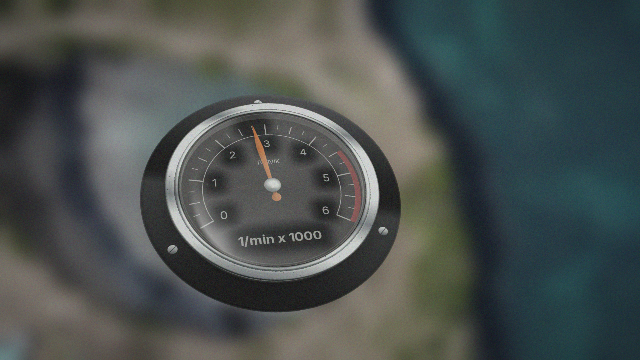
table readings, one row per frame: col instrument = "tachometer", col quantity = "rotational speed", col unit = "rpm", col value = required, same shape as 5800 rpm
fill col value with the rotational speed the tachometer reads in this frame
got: 2750 rpm
